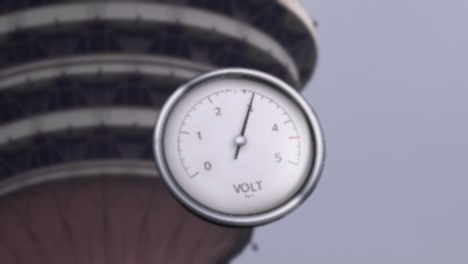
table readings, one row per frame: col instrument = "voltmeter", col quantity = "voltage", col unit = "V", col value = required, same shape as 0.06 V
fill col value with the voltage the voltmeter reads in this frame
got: 3 V
